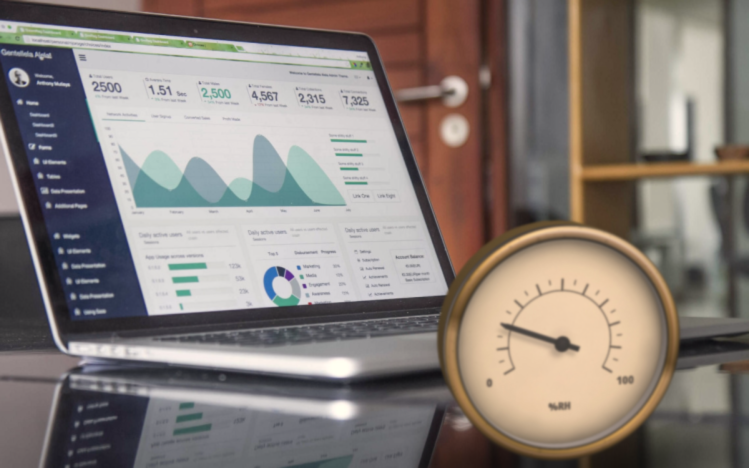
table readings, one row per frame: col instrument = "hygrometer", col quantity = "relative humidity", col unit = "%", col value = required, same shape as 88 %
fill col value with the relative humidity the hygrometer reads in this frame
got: 20 %
